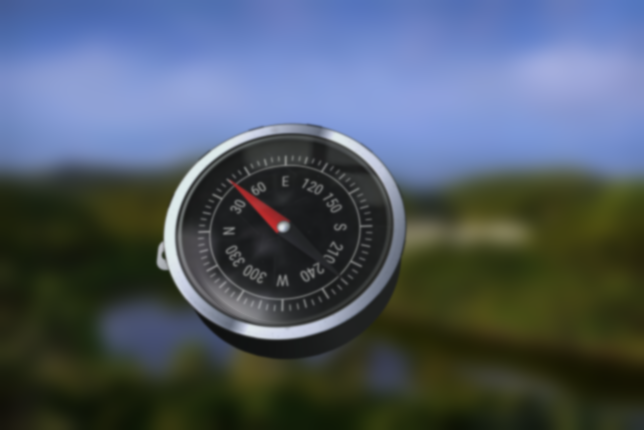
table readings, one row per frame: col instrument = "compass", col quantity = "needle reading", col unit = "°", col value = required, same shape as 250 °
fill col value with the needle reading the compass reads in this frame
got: 45 °
